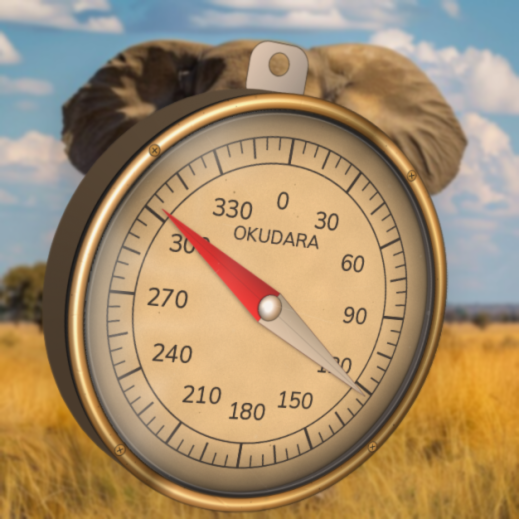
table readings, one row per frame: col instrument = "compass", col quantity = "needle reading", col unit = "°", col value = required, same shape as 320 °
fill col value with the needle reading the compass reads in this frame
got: 302.5 °
